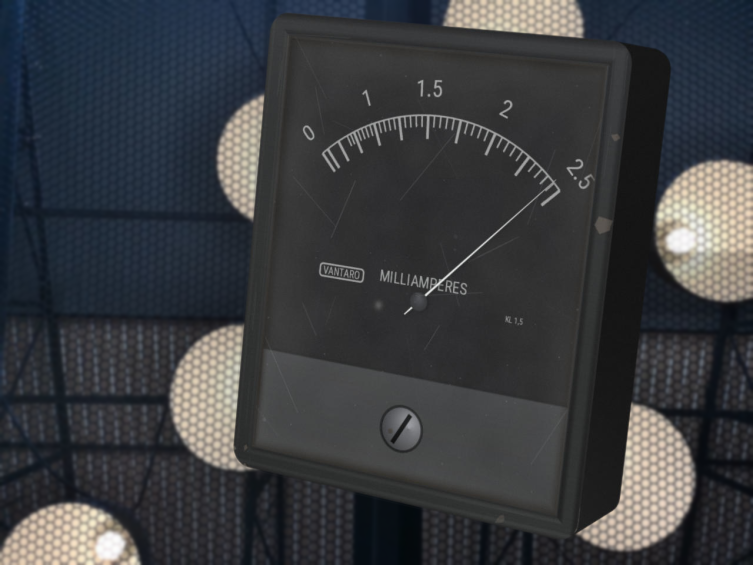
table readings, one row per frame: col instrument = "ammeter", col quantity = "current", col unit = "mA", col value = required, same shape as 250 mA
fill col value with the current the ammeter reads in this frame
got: 2.45 mA
